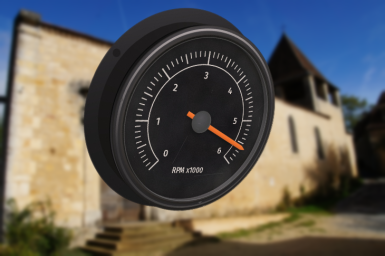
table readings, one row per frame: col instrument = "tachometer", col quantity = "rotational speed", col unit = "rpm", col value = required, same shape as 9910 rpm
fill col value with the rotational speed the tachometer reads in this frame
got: 5600 rpm
